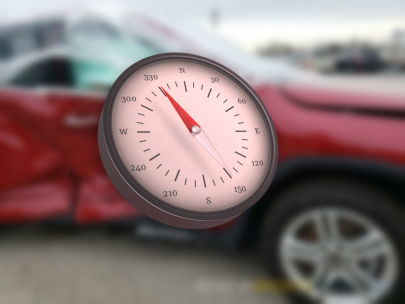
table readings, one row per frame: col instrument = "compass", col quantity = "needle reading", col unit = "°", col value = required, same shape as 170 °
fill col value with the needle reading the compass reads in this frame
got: 330 °
